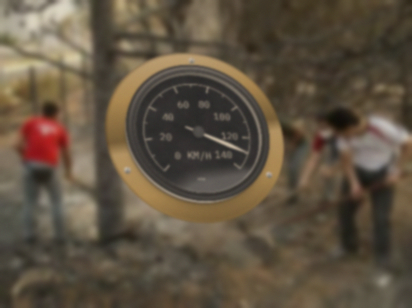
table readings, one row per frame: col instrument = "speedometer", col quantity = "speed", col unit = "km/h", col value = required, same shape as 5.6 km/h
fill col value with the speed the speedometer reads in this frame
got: 130 km/h
